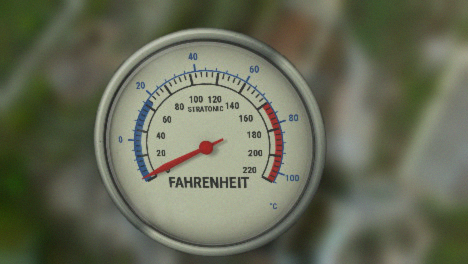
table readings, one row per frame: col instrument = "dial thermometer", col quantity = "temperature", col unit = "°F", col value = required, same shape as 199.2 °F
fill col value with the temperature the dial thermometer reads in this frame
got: 4 °F
